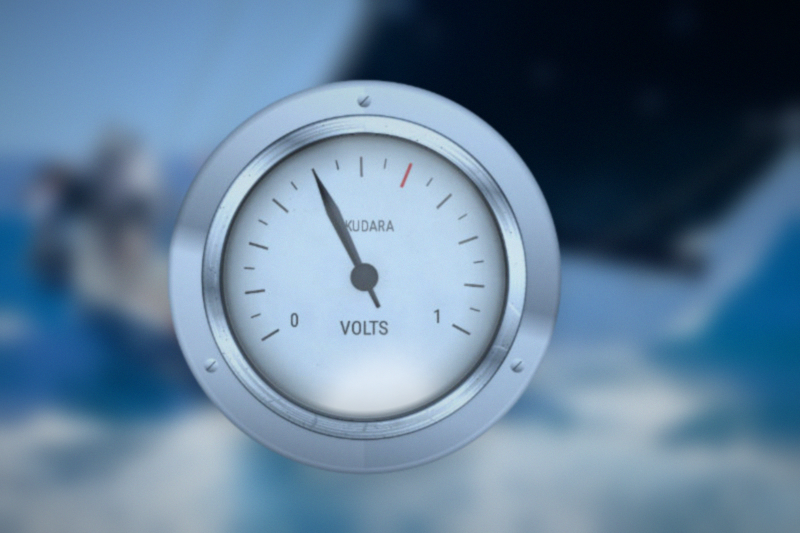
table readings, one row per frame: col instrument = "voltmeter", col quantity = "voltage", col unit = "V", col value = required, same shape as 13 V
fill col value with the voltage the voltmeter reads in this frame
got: 0.4 V
